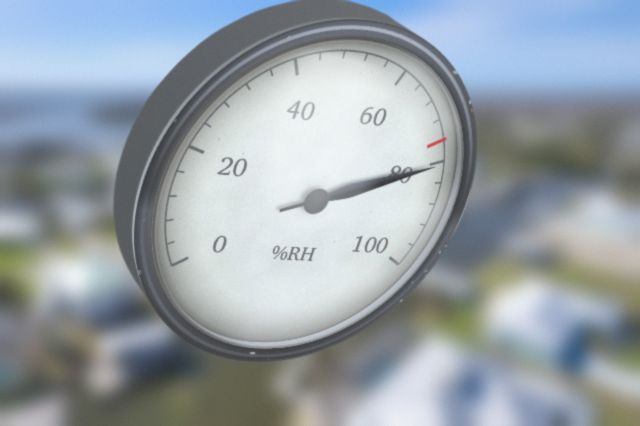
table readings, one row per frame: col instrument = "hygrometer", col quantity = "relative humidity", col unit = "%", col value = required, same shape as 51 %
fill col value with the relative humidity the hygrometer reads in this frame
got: 80 %
